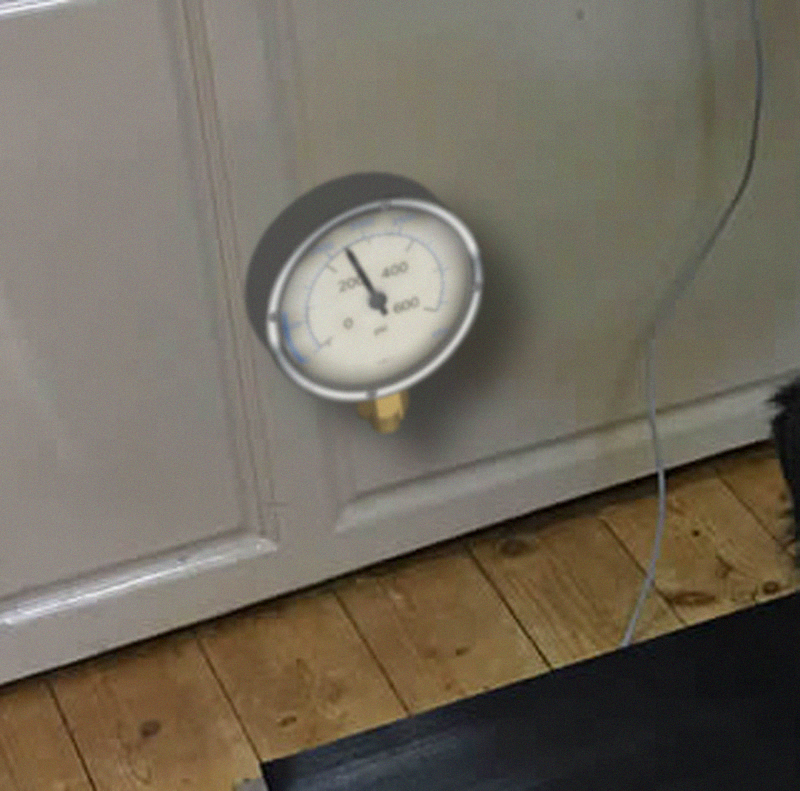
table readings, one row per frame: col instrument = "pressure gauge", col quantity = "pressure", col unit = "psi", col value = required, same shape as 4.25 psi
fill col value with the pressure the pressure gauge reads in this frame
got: 250 psi
